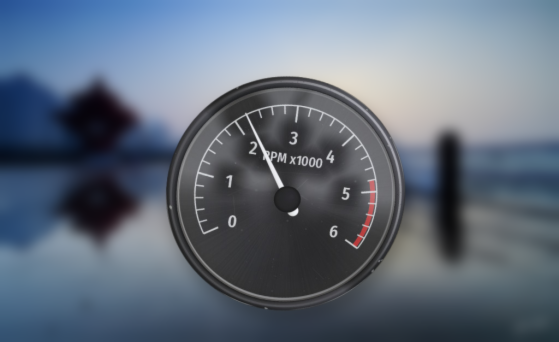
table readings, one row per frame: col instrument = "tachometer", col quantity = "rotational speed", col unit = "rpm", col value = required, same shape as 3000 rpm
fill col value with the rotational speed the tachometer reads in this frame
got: 2200 rpm
